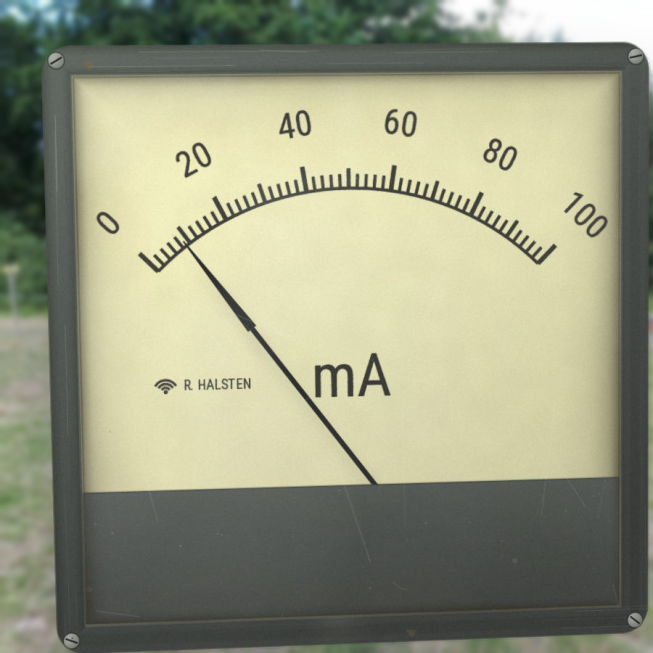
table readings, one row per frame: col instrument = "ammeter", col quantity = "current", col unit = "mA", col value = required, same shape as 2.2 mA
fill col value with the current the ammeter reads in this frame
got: 9 mA
